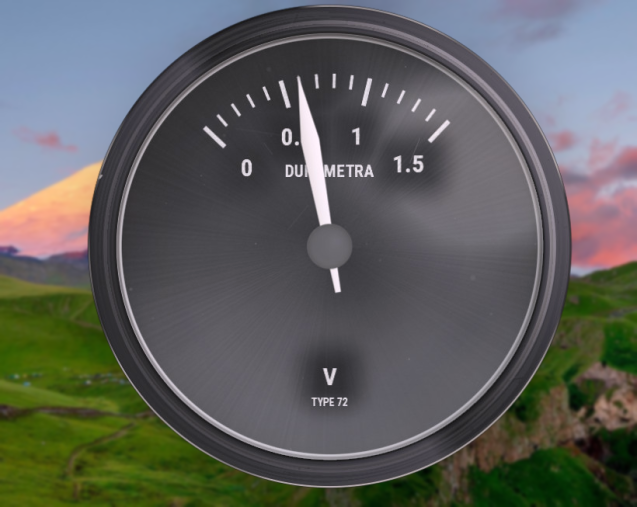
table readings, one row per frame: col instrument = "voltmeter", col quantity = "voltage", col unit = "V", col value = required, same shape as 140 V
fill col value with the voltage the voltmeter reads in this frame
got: 0.6 V
